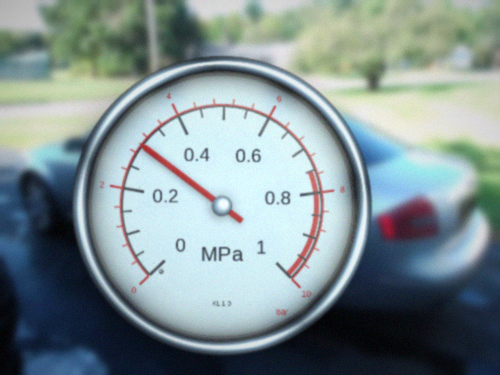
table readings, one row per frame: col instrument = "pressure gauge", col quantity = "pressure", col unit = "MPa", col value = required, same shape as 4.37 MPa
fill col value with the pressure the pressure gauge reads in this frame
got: 0.3 MPa
